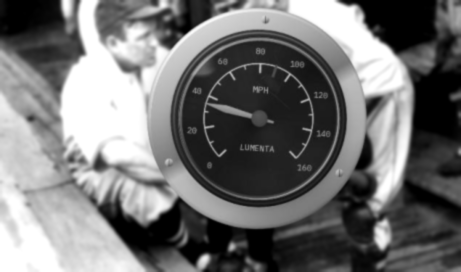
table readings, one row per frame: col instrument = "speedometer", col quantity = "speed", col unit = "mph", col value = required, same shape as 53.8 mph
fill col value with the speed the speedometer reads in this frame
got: 35 mph
